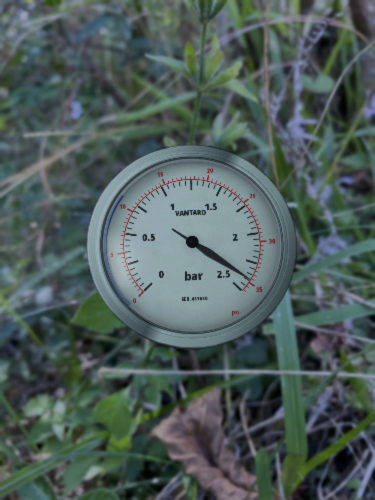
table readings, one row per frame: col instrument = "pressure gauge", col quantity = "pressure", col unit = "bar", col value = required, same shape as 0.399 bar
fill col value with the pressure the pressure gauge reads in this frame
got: 2.4 bar
